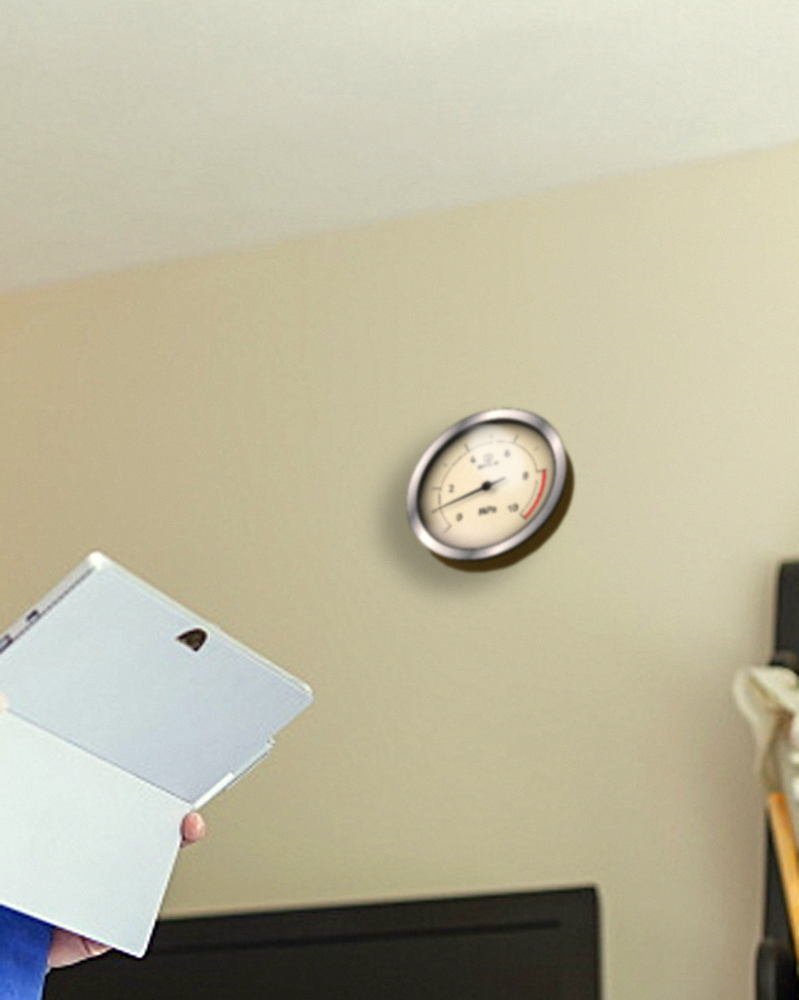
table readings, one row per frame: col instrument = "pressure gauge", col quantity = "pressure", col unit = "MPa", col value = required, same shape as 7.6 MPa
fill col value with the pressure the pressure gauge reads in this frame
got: 1 MPa
